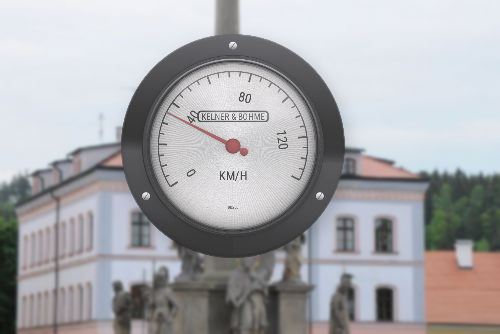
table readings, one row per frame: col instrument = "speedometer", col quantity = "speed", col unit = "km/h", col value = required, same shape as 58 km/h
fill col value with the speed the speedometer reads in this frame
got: 35 km/h
